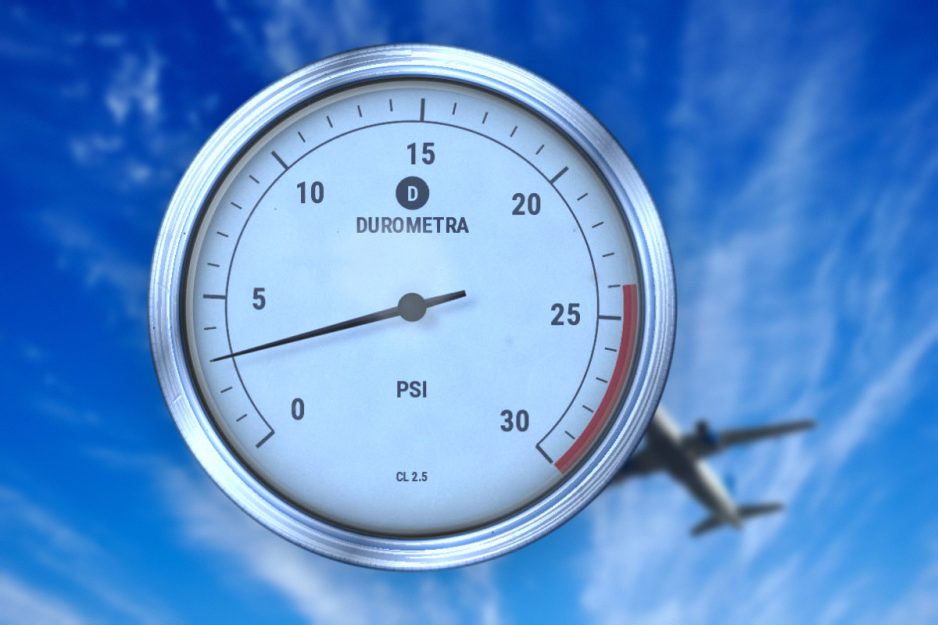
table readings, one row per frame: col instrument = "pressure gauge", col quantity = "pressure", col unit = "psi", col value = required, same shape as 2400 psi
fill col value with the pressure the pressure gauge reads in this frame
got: 3 psi
